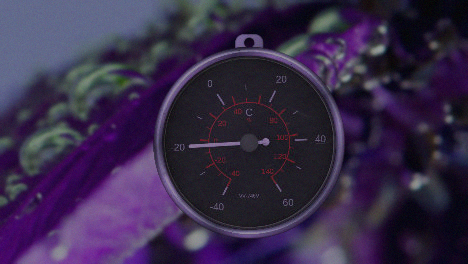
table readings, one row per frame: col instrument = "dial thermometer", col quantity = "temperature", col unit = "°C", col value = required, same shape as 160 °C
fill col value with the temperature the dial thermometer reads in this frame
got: -20 °C
